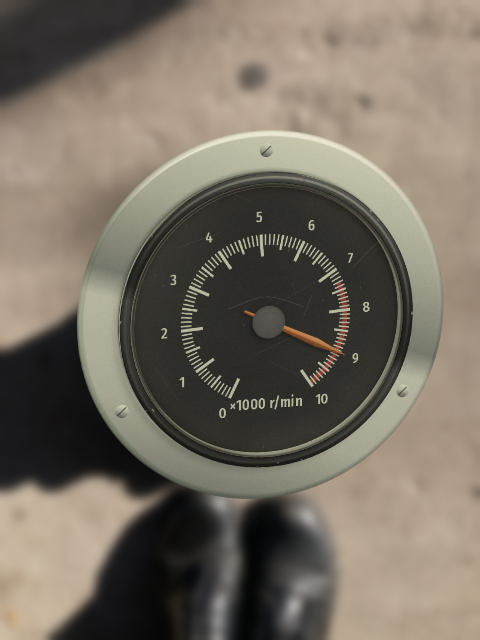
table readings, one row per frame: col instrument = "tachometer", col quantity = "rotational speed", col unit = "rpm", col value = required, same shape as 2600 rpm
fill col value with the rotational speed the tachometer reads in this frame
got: 9000 rpm
